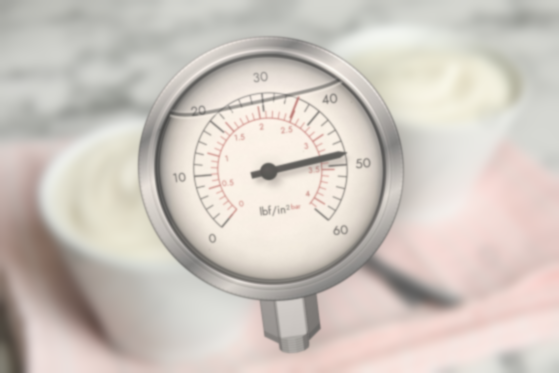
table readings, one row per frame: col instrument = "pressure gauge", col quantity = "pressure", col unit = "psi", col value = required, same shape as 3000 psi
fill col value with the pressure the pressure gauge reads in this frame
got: 48 psi
